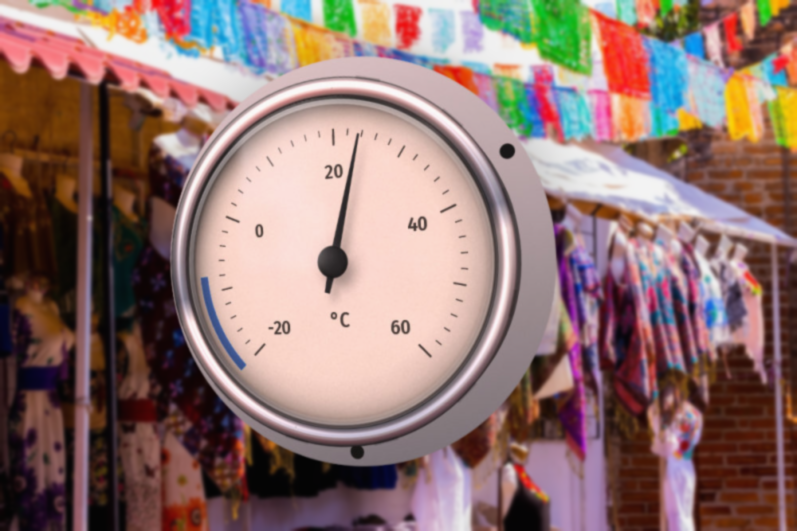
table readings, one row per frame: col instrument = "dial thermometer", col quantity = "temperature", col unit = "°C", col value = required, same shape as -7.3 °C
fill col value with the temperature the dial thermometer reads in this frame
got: 24 °C
